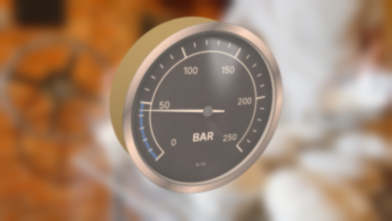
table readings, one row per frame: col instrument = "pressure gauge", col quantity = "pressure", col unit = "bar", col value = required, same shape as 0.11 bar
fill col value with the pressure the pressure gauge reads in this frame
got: 45 bar
